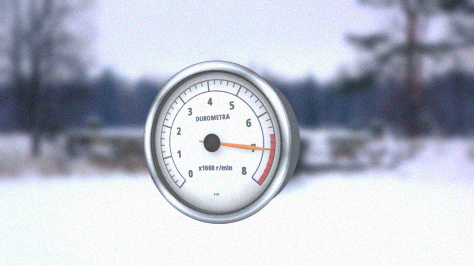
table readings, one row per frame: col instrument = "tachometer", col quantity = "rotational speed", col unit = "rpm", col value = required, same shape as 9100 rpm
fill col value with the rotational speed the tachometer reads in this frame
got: 7000 rpm
